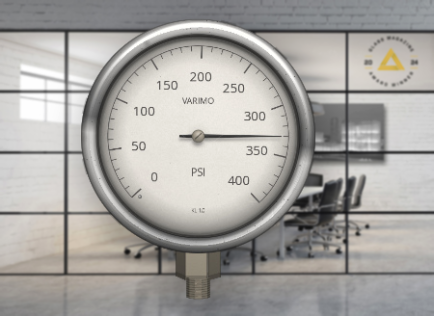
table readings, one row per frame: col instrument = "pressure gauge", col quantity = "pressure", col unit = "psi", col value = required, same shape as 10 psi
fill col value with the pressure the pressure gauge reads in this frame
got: 330 psi
